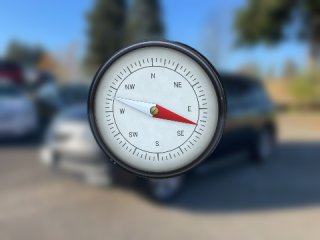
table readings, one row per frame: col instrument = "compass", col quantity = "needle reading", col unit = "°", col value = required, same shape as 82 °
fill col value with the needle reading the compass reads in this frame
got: 110 °
